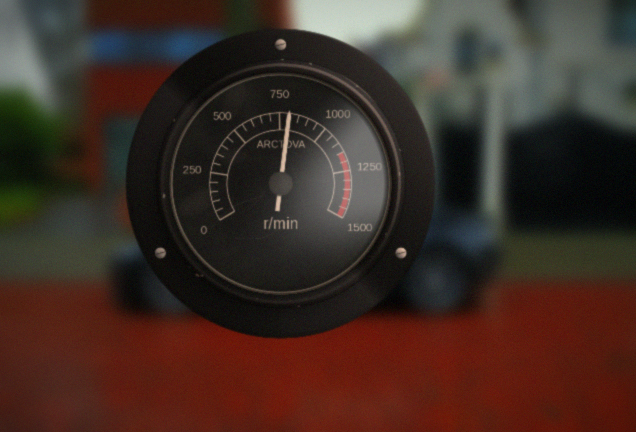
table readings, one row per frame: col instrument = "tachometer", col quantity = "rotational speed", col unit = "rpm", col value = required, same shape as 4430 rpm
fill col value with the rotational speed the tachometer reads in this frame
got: 800 rpm
